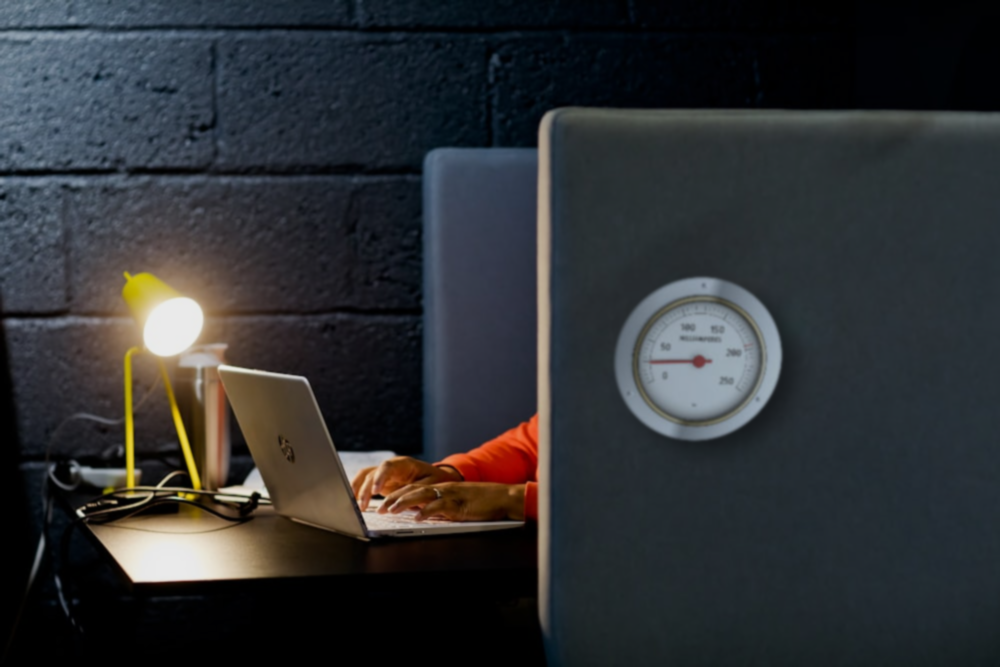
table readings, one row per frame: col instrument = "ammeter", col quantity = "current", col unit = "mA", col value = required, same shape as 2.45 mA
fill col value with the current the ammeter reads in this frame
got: 25 mA
